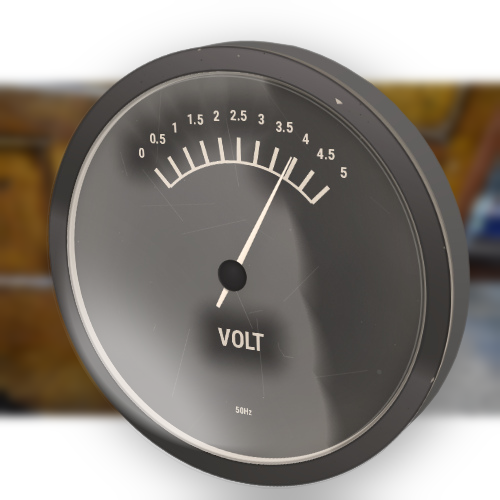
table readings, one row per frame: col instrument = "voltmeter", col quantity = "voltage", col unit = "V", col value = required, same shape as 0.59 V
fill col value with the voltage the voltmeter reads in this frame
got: 4 V
